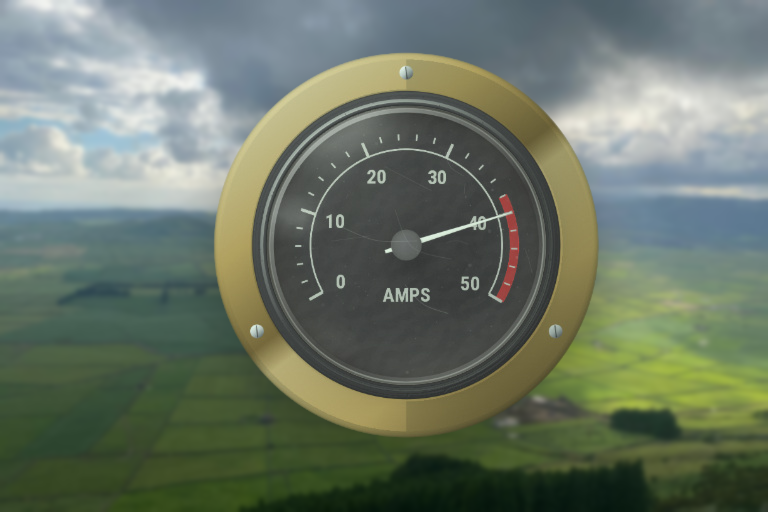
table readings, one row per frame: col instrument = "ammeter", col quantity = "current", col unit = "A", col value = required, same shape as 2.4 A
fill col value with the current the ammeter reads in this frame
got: 40 A
